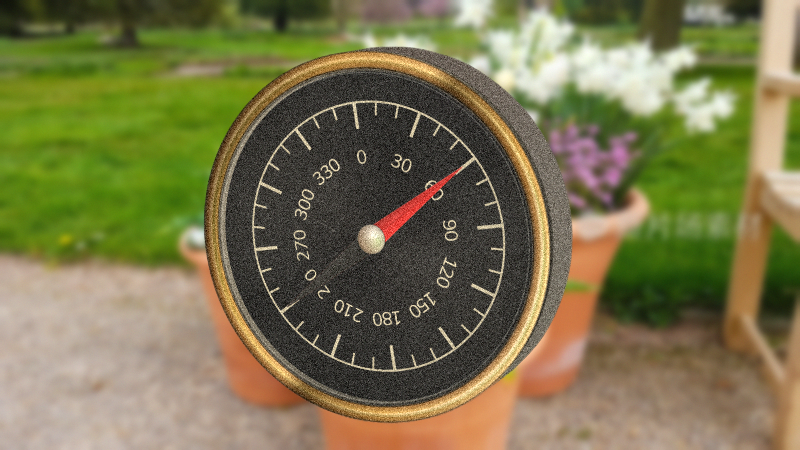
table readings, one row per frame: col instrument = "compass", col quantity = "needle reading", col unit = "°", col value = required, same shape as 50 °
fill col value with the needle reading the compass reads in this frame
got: 60 °
